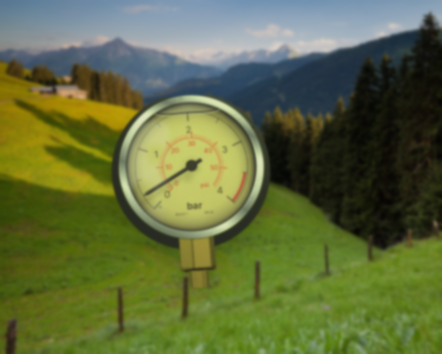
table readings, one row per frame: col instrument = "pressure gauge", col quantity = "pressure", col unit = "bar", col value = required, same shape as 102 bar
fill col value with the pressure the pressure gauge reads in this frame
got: 0.25 bar
